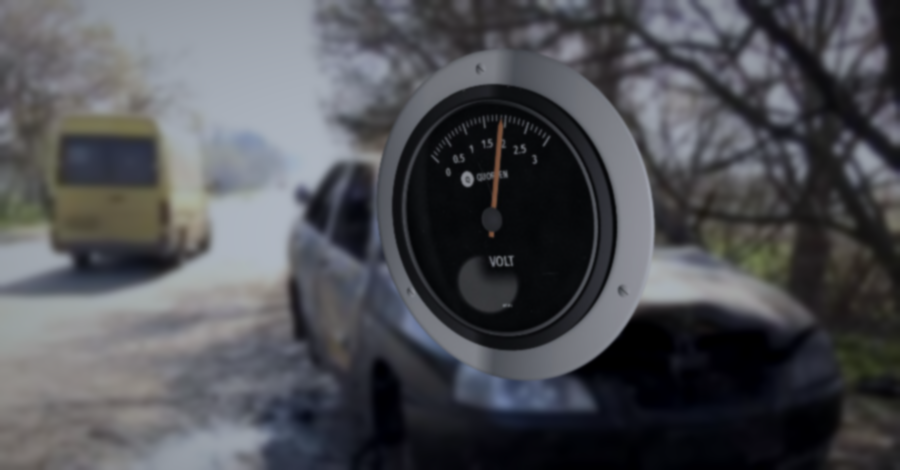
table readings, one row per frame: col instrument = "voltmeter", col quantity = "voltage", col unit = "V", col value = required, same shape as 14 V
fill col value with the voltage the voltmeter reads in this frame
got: 2 V
